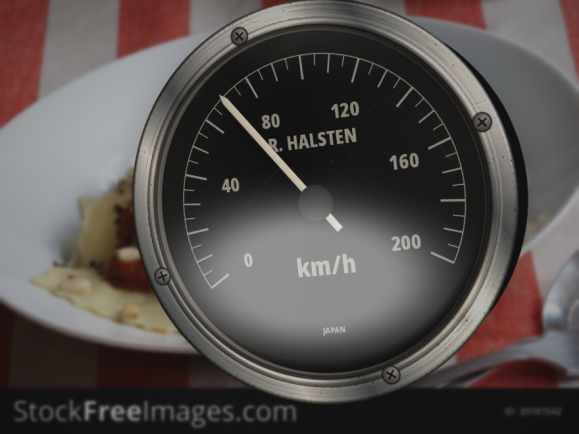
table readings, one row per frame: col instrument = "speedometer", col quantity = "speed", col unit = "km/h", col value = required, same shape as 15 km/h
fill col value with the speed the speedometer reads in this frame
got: 70 km/h
